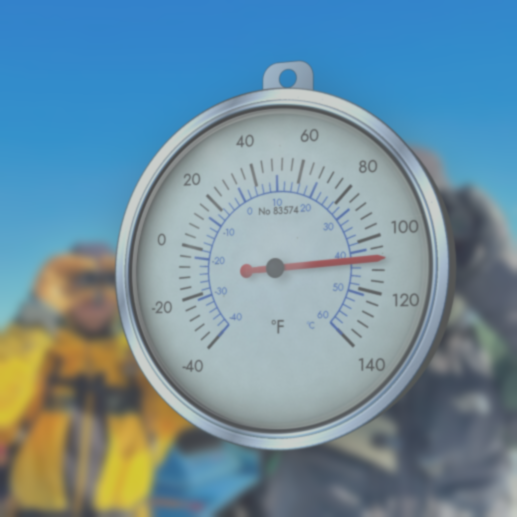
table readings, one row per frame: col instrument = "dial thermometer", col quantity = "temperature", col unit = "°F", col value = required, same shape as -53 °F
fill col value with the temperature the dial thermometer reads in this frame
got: 108 °F
